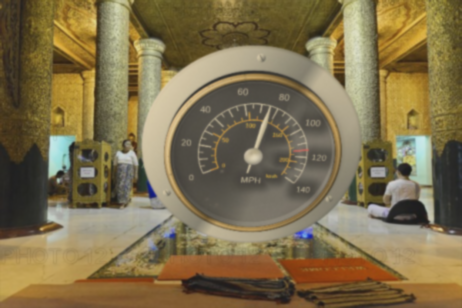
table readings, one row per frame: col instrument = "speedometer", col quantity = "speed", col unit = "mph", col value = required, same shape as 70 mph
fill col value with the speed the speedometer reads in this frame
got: 75 mph
